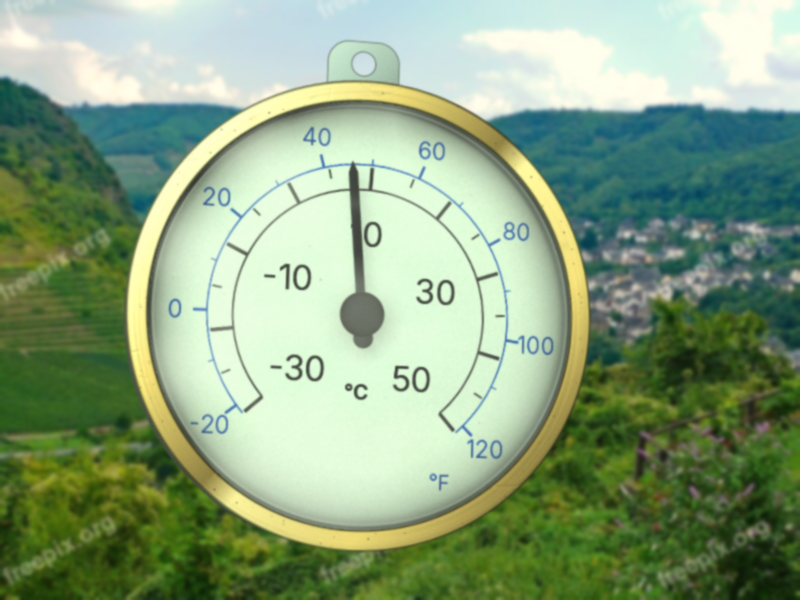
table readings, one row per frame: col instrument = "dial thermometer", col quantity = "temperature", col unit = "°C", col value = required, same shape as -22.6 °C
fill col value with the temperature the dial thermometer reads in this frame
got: 7.5 °C
